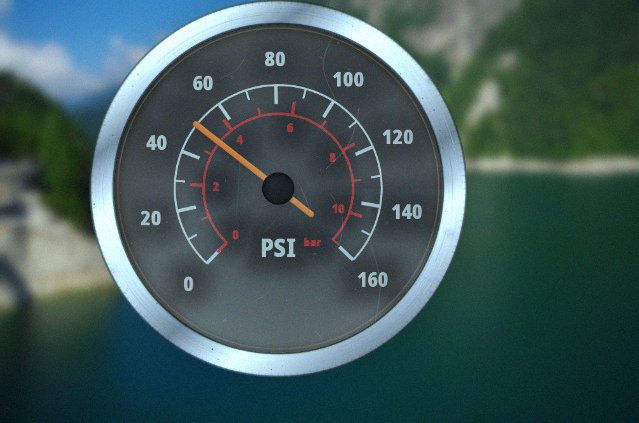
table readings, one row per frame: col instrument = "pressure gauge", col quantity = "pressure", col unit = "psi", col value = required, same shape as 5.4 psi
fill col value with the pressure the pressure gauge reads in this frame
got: 50 psi
